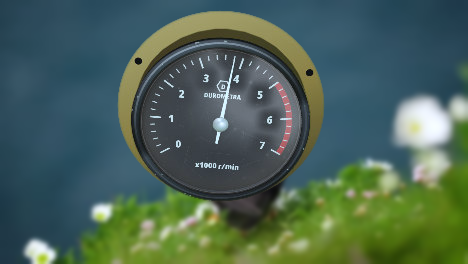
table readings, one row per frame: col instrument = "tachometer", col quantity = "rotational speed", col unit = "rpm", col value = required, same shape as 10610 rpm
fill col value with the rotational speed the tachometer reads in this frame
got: 3800 rpm
